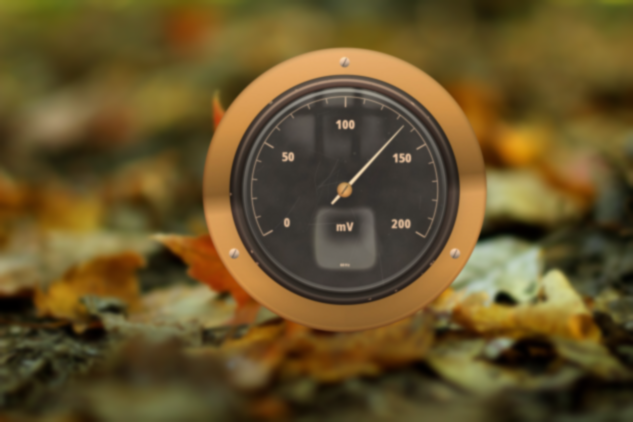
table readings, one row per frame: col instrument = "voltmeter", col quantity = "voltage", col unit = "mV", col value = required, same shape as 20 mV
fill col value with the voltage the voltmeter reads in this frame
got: 135 mV
